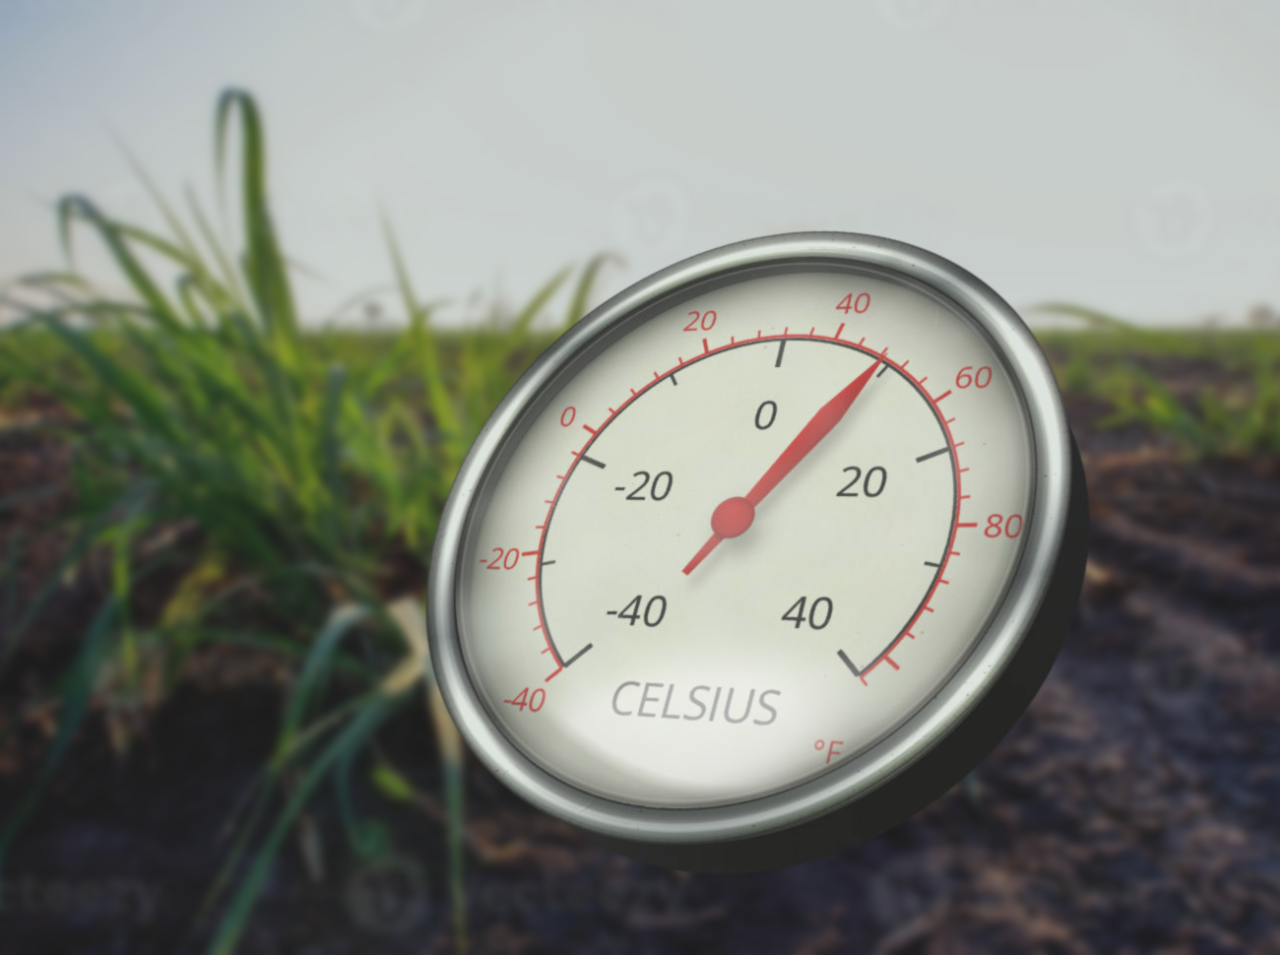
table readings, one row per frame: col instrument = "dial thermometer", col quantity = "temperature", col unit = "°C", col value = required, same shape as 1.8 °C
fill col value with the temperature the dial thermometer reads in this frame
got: 10 °C
